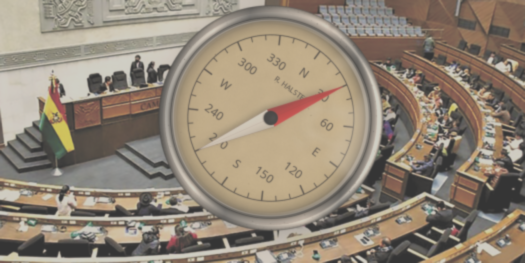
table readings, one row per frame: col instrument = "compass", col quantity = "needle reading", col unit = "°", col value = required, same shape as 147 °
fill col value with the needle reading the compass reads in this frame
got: 30 °
